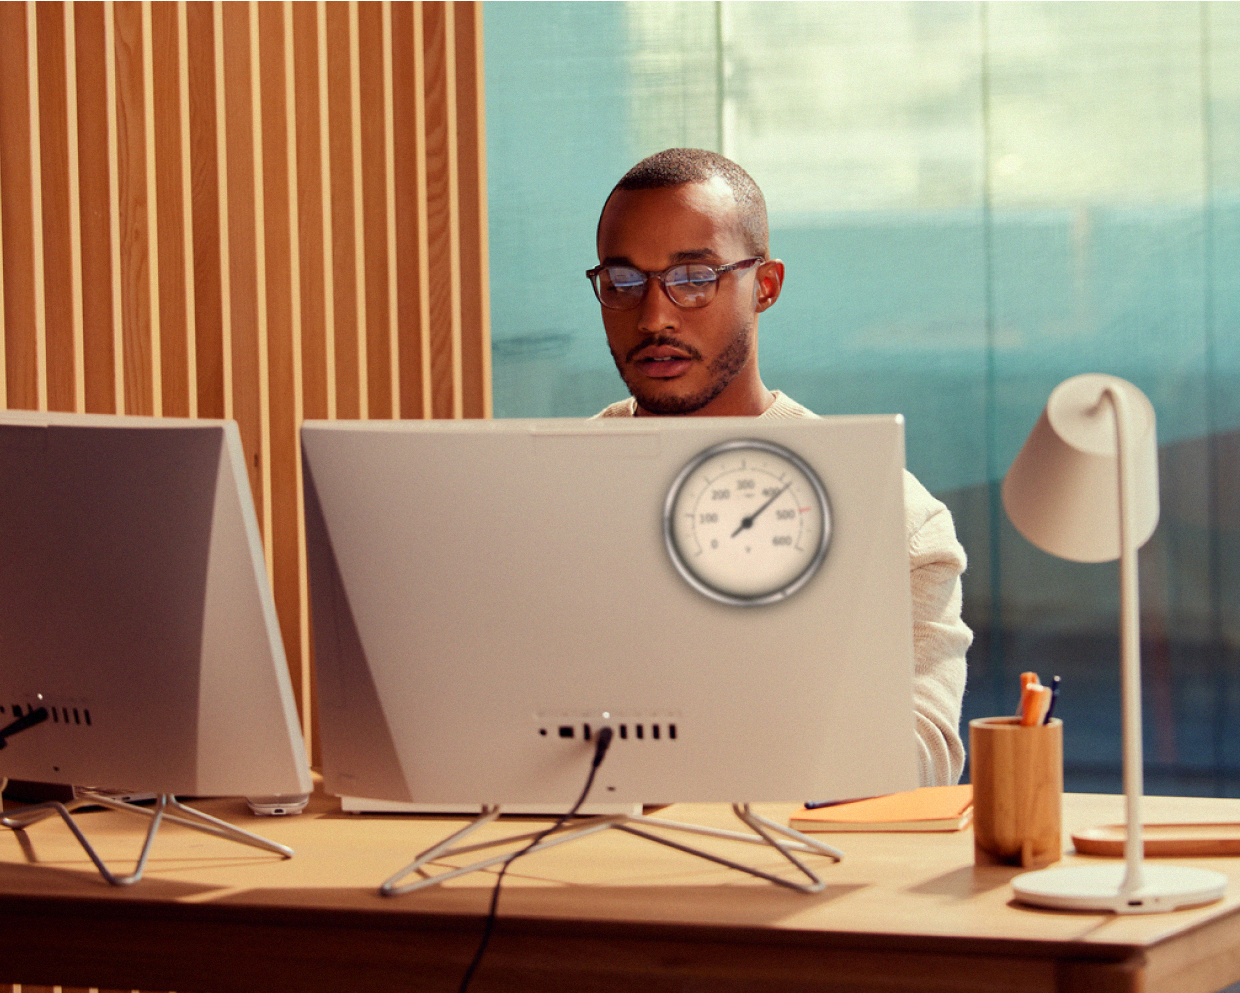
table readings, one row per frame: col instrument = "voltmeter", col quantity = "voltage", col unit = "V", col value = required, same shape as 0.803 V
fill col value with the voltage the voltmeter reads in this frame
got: 425 V
